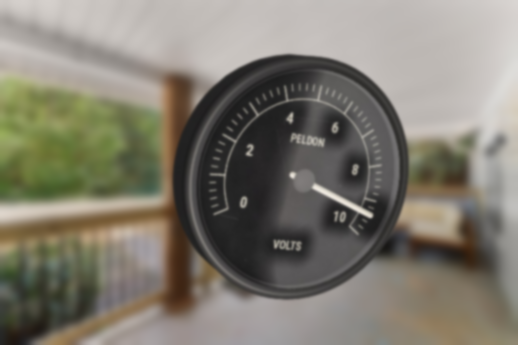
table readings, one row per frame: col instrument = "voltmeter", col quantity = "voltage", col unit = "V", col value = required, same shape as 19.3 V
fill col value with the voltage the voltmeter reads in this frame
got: 9.4 V
